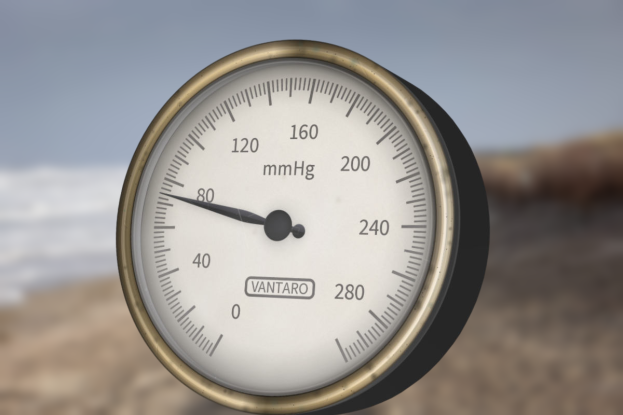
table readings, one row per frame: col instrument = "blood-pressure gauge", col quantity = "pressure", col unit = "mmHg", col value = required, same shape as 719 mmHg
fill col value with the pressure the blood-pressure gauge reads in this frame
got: 74 mmHg
